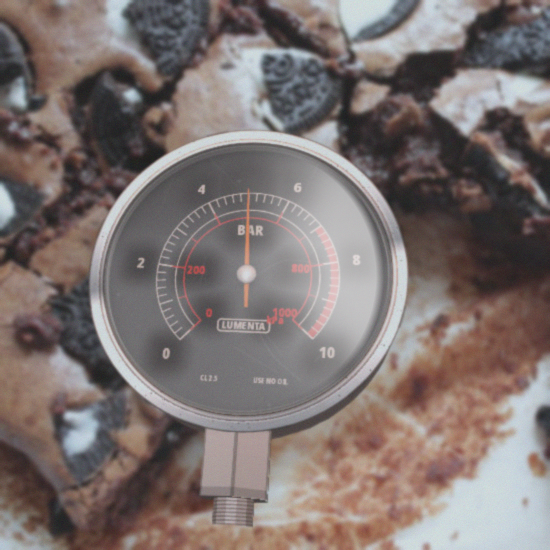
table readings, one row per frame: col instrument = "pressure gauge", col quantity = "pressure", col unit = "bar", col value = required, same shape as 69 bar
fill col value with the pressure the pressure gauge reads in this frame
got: 5 bar
